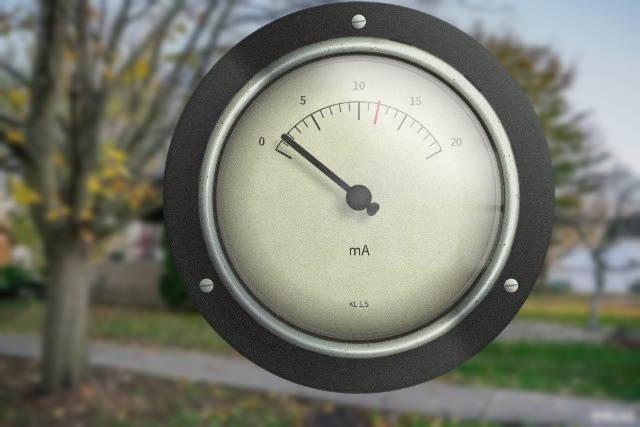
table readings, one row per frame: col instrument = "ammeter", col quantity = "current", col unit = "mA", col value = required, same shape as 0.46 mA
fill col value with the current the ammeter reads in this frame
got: 1.5 mA
